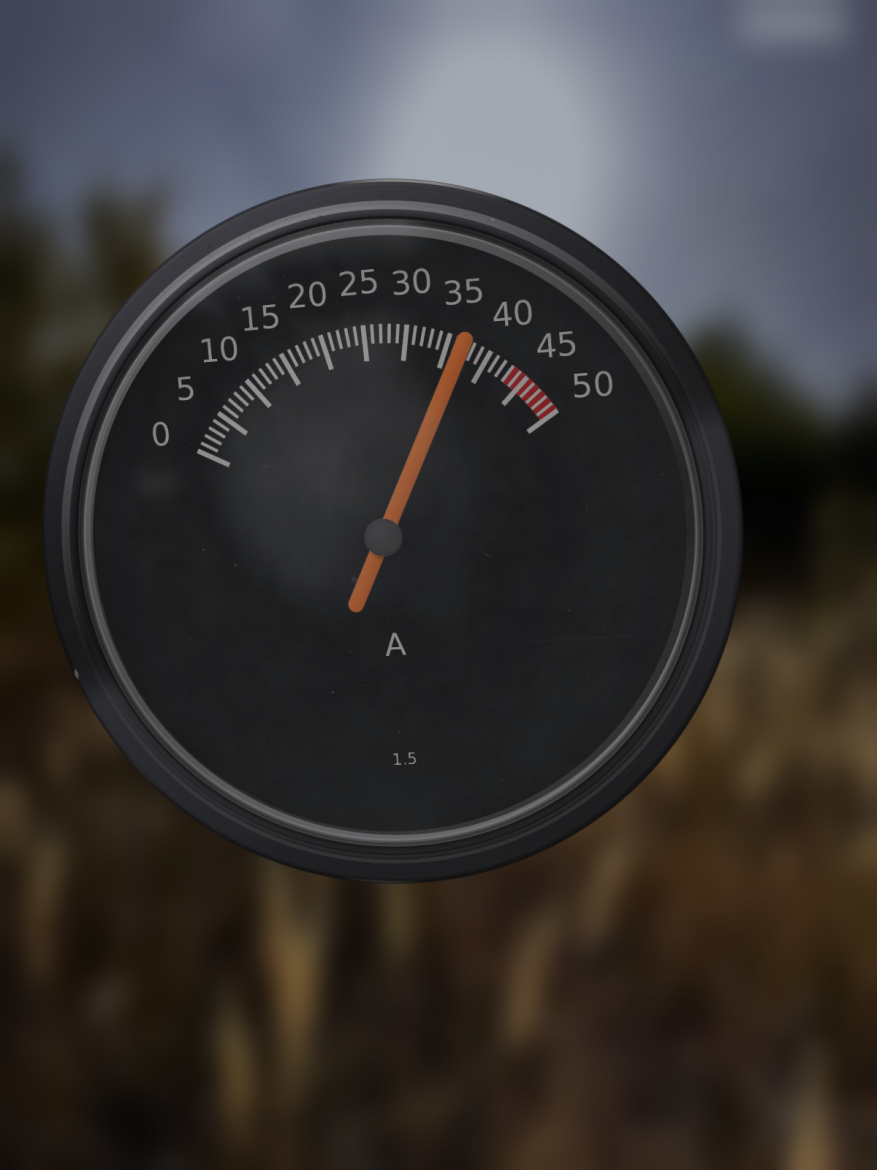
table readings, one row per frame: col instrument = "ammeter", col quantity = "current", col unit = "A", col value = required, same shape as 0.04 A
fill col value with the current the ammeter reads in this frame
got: 37 A
